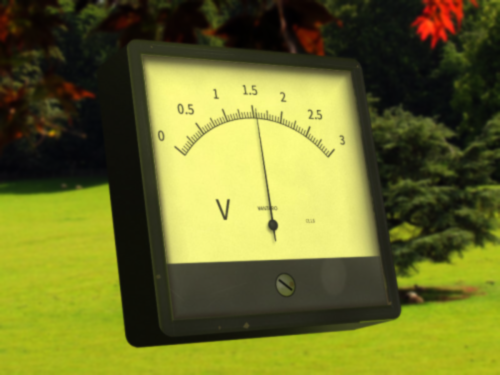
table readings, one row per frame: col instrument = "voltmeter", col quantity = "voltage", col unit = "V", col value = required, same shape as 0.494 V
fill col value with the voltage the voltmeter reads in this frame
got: 1.5 V
